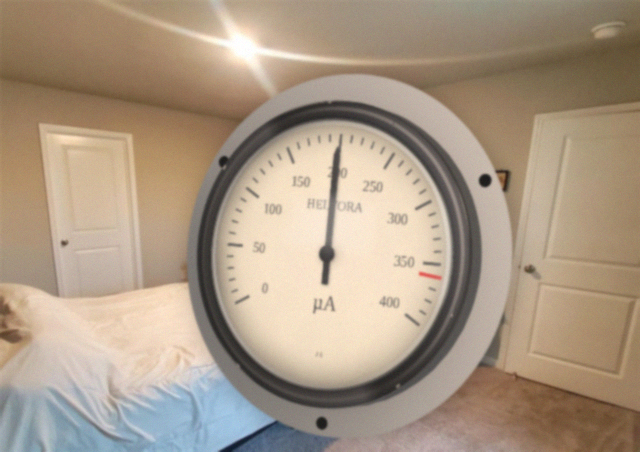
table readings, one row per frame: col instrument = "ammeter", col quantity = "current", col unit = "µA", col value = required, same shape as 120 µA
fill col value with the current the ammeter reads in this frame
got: 200 µA
